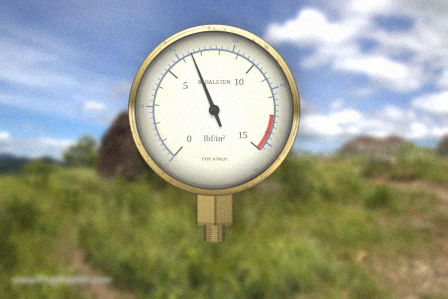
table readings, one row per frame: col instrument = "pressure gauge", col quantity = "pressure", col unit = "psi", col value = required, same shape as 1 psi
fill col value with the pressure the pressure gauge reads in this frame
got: 6.5 psi
